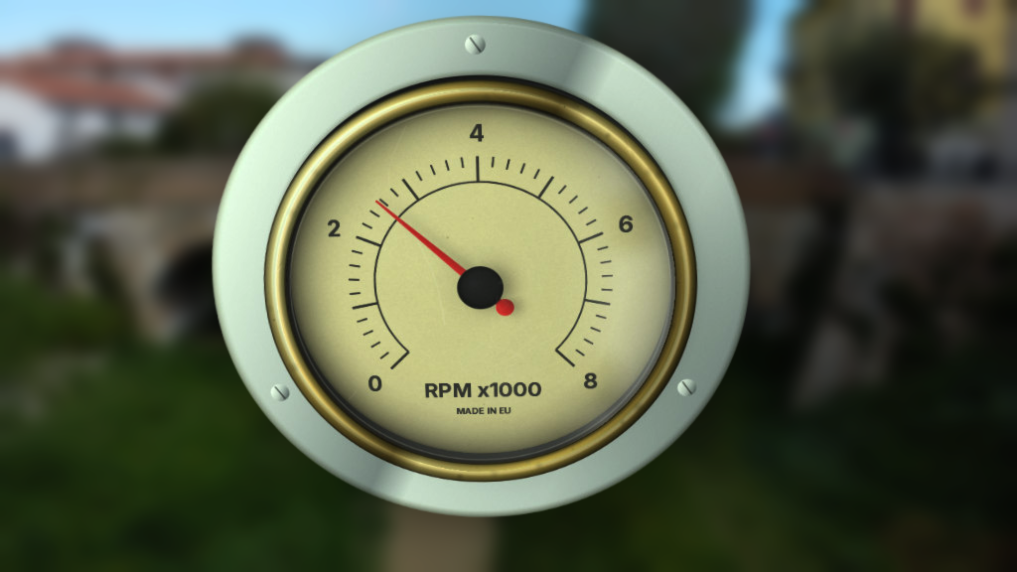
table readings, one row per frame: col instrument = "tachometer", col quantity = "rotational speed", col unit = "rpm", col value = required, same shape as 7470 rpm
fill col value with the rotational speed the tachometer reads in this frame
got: 2600 rpm
